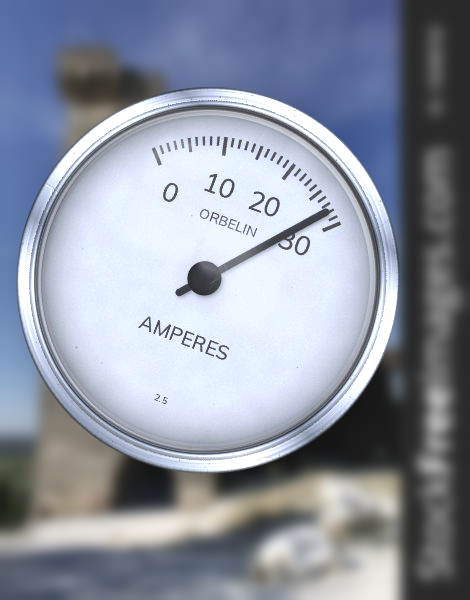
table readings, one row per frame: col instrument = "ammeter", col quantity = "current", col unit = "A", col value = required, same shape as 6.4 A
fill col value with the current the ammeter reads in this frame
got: 28 A
